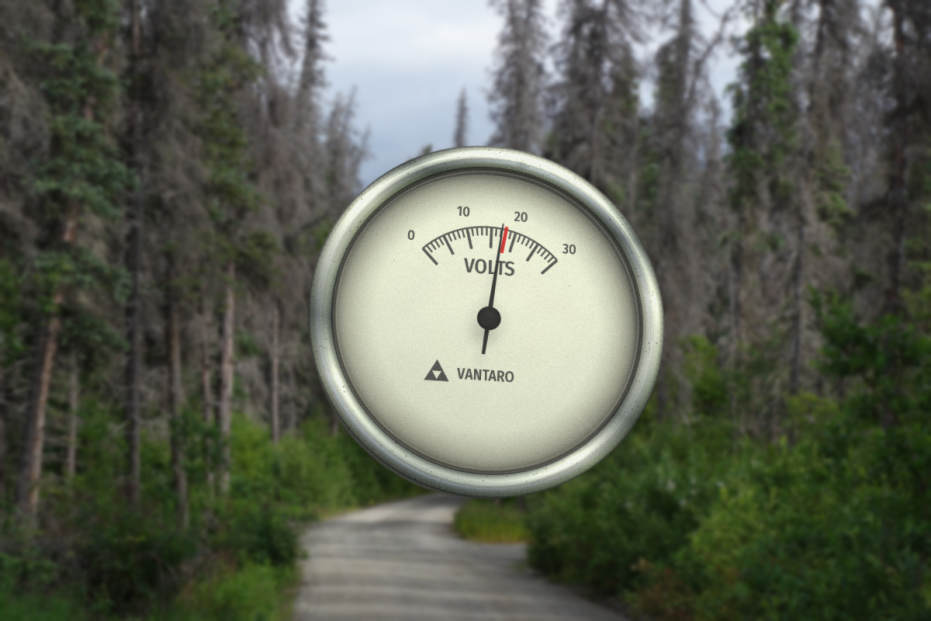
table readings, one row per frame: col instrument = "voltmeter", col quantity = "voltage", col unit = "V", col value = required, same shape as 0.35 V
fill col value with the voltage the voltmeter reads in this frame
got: 17 V
